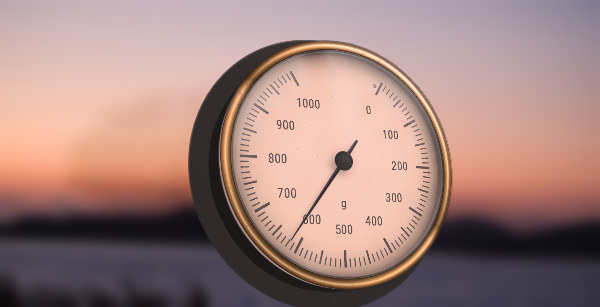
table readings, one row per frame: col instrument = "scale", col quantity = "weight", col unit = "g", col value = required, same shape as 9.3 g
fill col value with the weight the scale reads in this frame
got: 620 g
